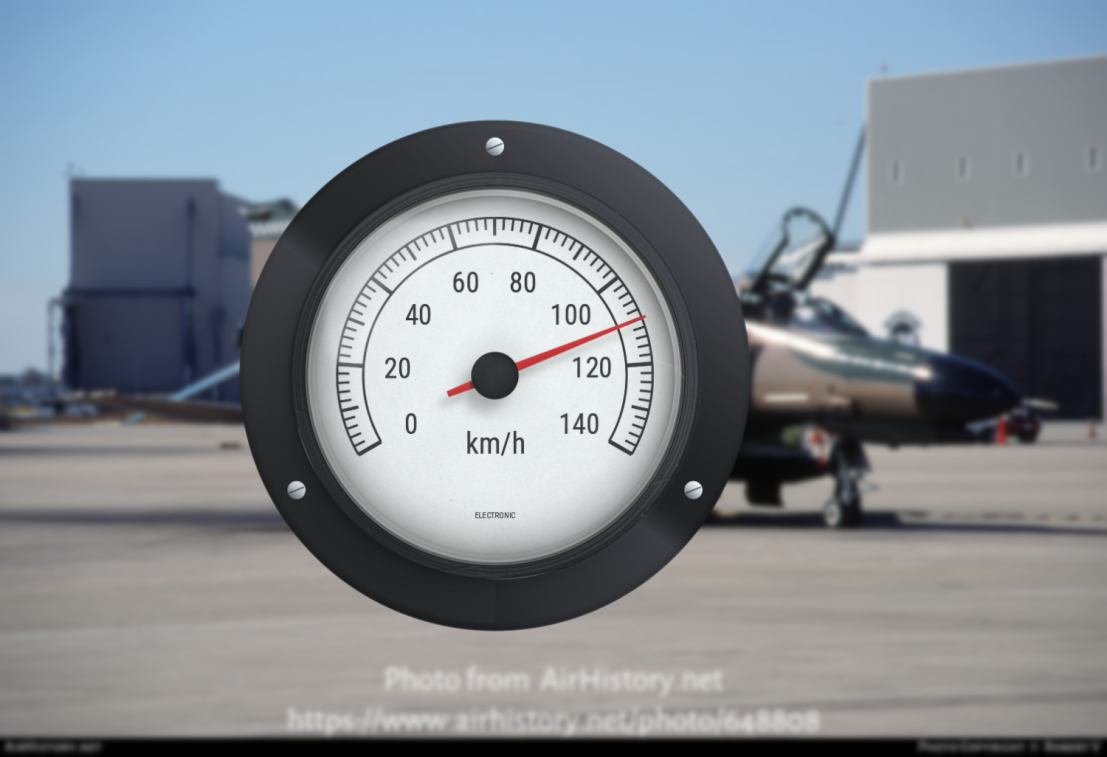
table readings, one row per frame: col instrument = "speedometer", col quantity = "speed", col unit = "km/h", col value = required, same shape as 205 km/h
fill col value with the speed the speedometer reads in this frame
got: 110 km/h
